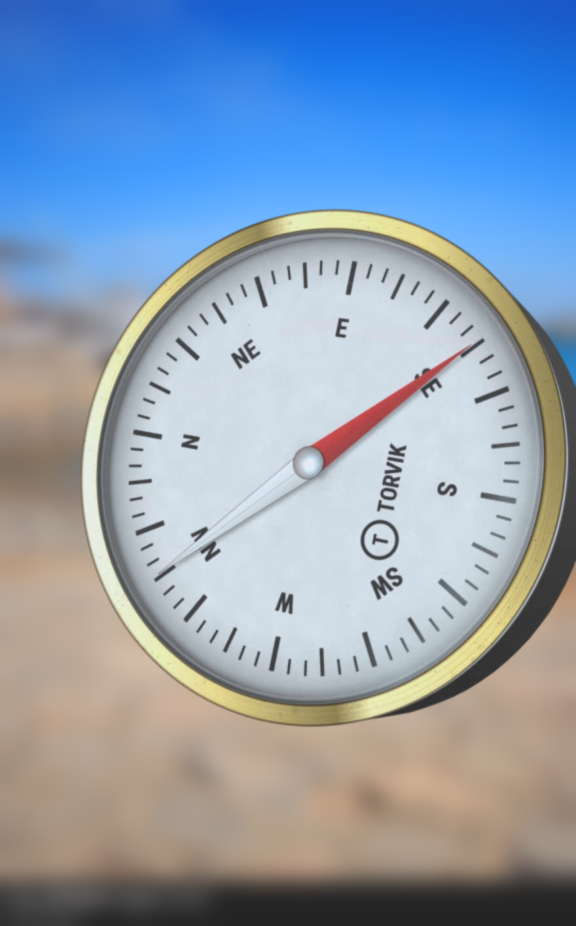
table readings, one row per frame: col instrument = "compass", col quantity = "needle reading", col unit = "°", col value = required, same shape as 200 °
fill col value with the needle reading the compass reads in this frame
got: 135 °
